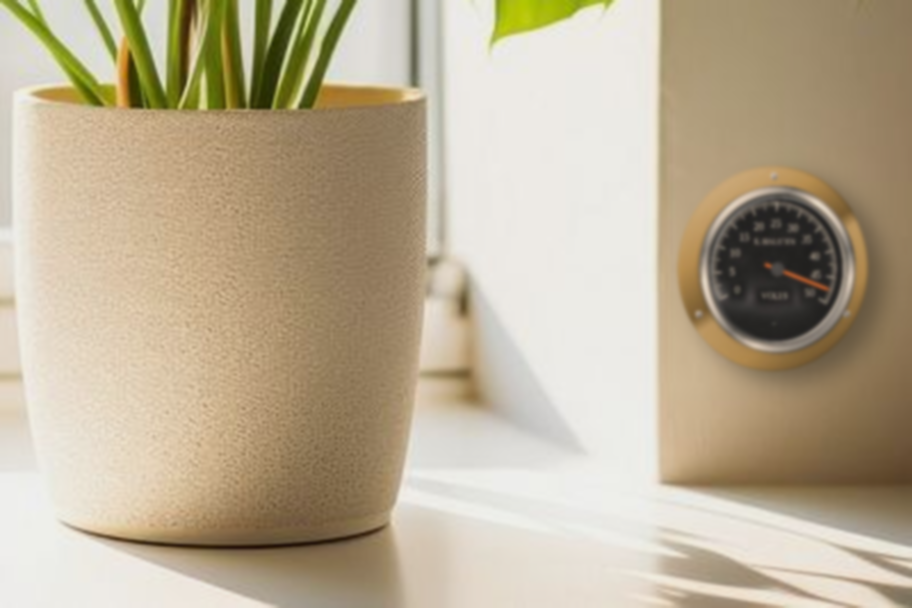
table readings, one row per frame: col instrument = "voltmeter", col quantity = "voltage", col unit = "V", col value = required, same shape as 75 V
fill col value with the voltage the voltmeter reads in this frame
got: 47.5 V
